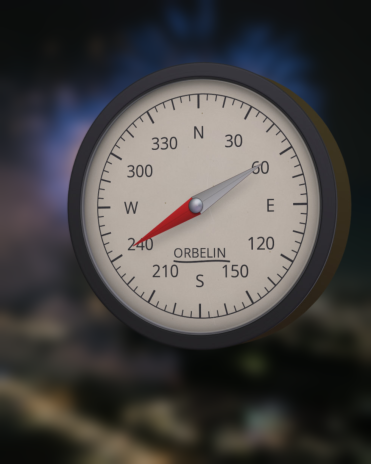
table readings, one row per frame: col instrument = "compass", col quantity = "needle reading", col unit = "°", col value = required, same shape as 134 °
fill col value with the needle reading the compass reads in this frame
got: 240 °
